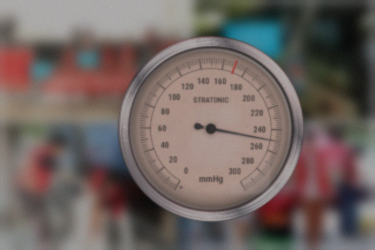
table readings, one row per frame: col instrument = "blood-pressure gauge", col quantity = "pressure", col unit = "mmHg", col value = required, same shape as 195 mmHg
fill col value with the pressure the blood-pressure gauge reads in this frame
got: 250 mmHg
